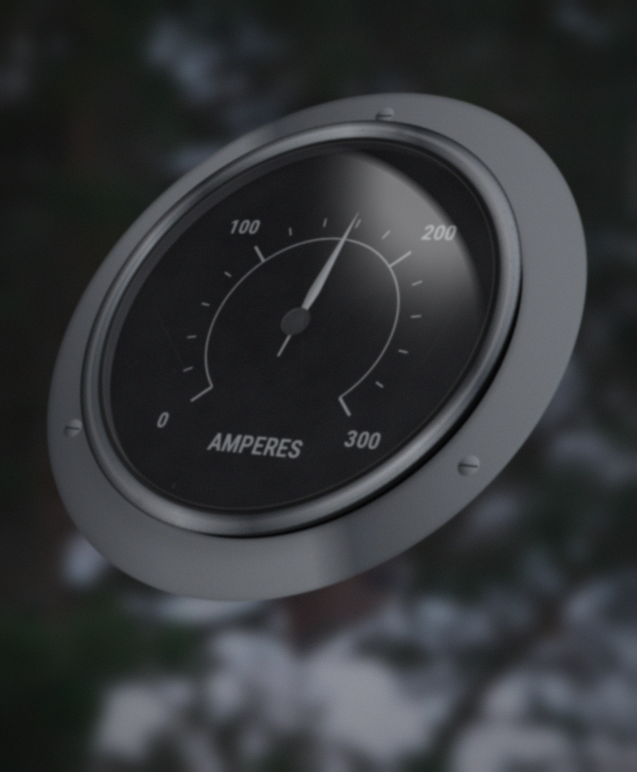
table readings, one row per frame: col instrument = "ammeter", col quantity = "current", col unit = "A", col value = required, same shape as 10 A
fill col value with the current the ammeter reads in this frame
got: 160 A
